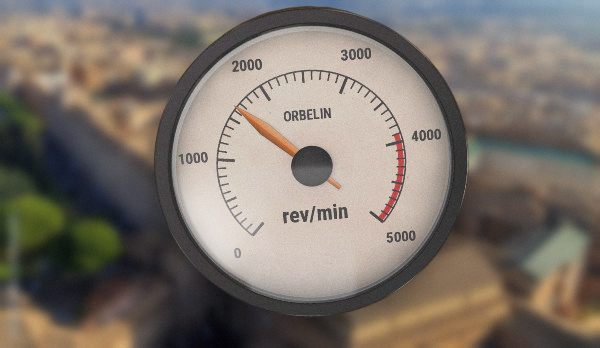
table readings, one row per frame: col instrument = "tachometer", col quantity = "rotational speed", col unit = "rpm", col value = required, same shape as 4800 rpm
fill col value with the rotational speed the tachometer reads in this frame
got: 1650 rpm
